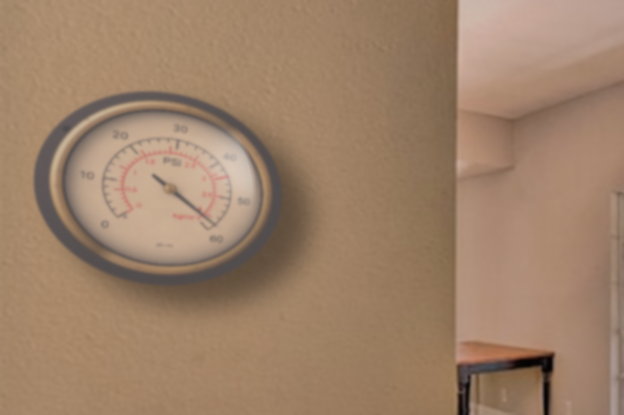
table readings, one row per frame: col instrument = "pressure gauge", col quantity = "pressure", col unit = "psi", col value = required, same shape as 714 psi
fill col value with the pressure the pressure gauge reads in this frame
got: 58 psi
